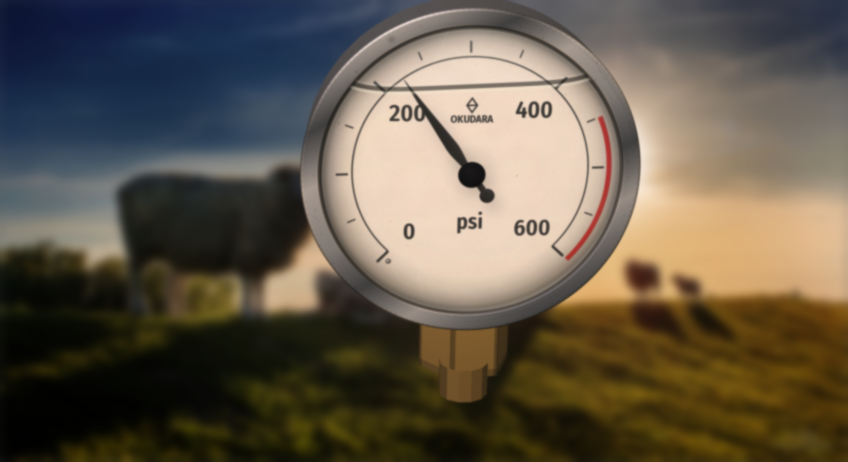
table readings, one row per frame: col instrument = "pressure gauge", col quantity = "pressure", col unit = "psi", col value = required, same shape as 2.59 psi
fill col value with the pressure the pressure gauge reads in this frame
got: 225 psi
